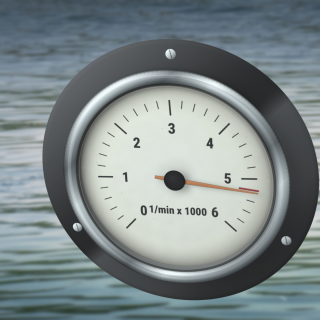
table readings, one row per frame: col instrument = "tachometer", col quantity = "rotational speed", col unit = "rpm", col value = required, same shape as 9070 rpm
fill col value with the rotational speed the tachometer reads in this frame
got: 5200 rpm
